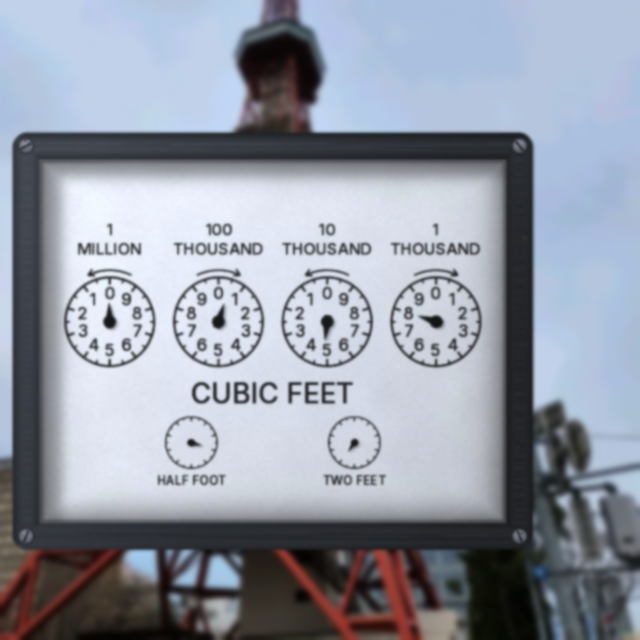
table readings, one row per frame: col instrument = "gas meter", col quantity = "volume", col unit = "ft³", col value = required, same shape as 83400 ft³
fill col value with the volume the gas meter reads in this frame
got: 4800 ft³
